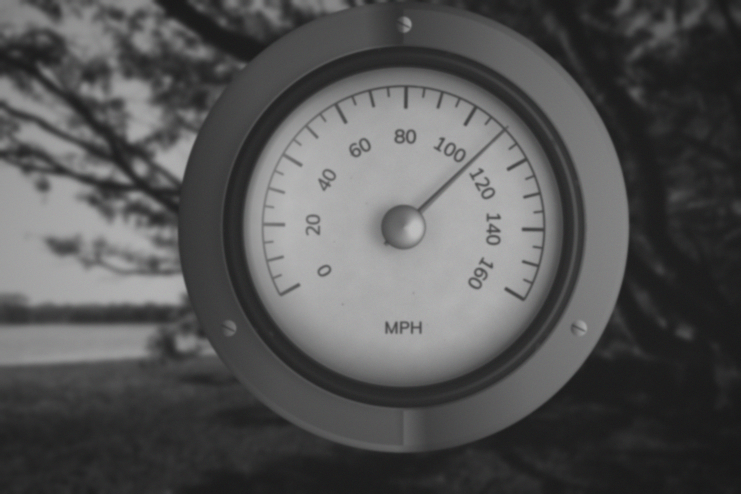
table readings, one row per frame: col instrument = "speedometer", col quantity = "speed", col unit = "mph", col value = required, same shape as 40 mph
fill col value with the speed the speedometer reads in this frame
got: 110 mph
